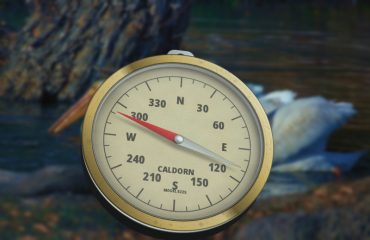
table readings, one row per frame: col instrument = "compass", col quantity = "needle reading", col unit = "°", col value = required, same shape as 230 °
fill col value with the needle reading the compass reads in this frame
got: 290 °
